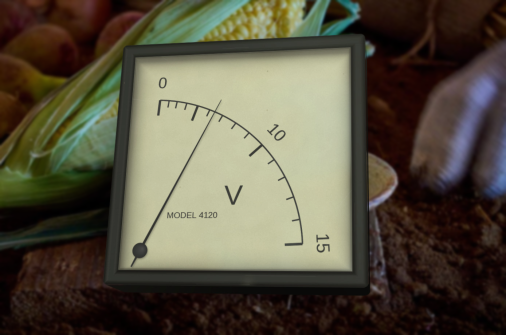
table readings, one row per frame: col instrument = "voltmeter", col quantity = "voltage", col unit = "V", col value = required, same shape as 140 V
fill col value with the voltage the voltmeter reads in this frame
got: 6.5 V
